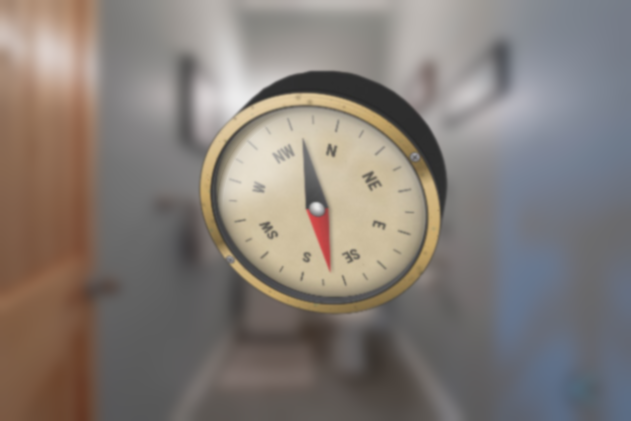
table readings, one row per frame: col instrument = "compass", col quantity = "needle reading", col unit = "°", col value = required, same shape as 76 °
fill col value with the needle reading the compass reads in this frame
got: 157.5 °
